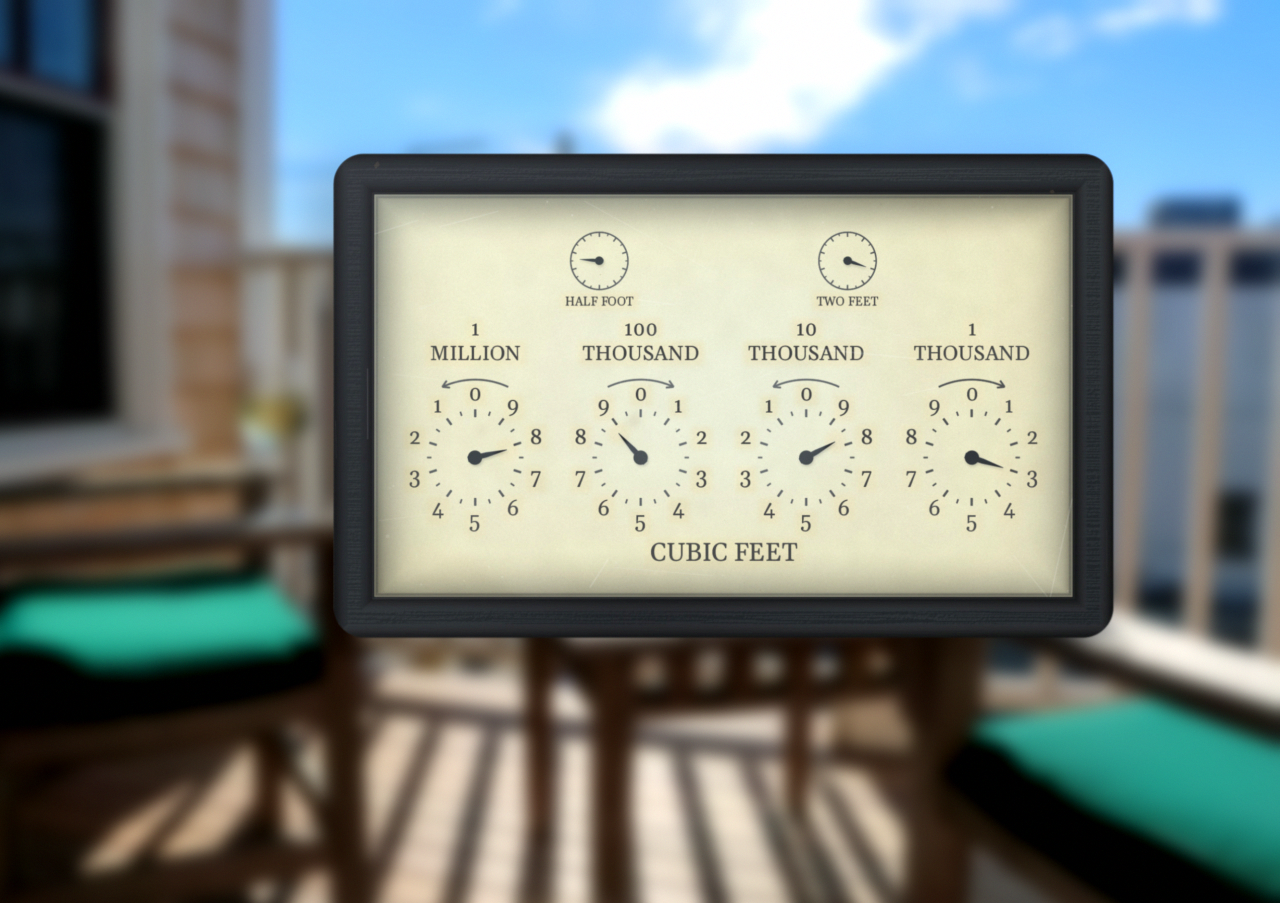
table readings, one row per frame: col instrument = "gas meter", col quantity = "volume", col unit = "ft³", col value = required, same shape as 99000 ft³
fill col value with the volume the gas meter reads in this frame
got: 788300 ft³
